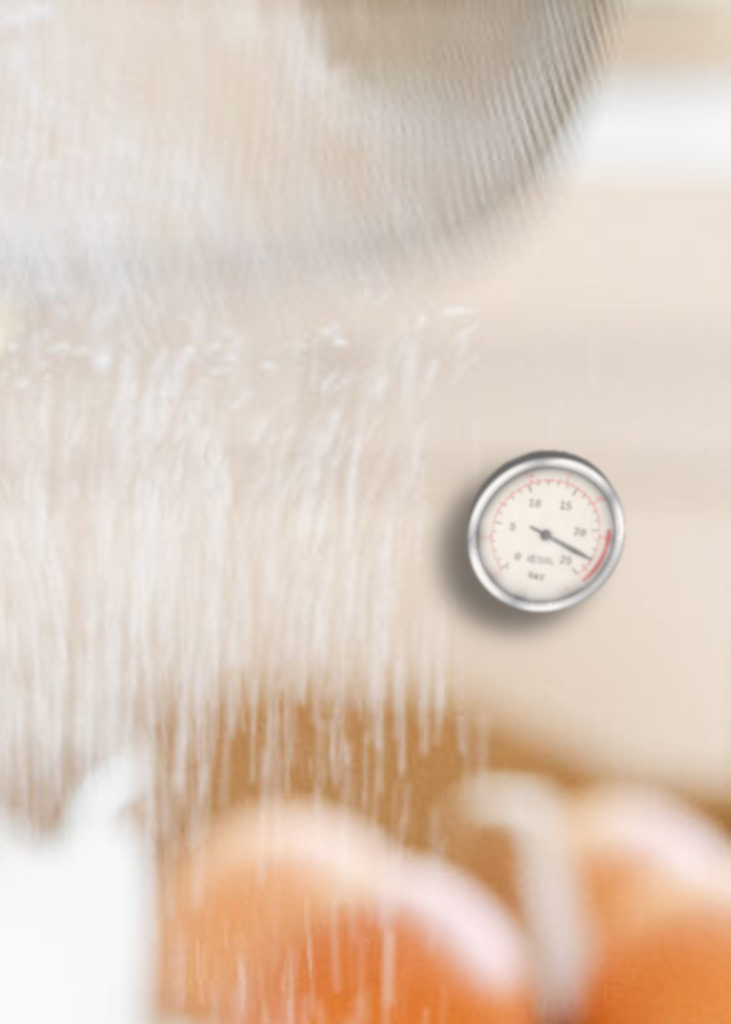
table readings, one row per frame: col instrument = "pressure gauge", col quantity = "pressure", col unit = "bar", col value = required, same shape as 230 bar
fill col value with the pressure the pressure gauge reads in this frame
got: 23 bar
